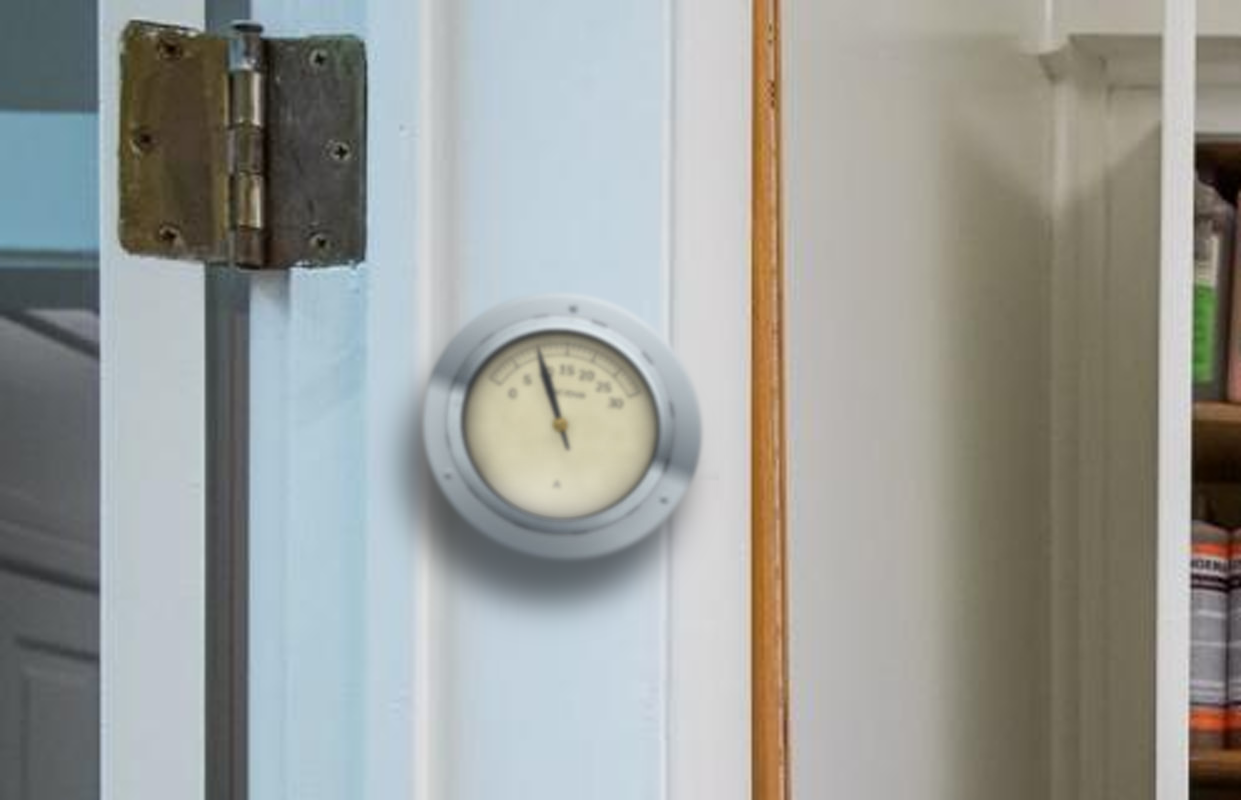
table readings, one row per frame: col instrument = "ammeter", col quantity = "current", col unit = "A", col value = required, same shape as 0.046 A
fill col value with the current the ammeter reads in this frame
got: 10 A
